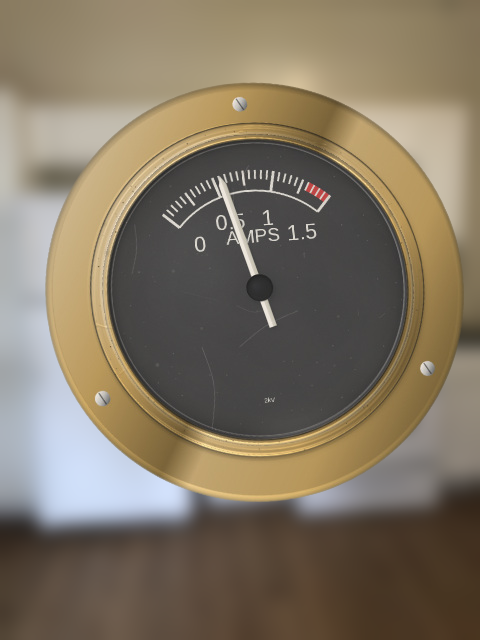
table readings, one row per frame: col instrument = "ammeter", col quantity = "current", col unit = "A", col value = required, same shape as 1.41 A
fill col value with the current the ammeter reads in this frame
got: 0.55 A
